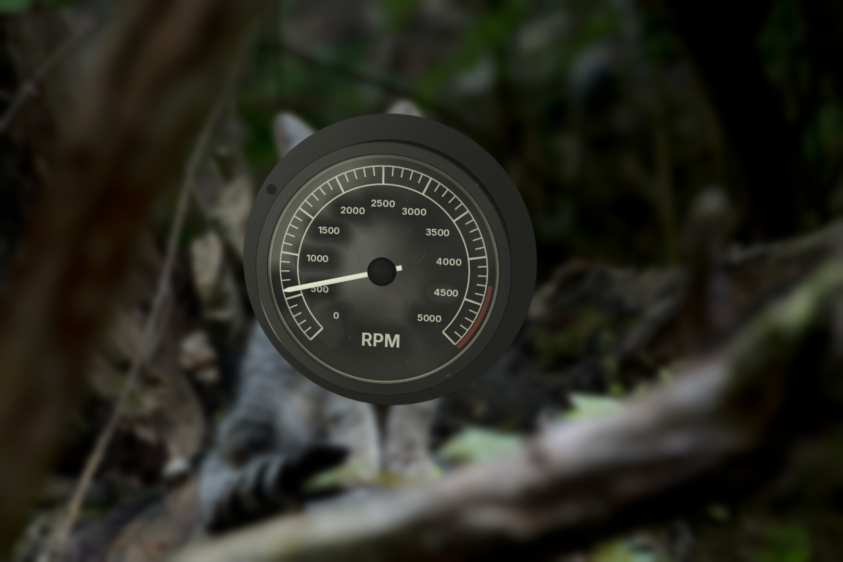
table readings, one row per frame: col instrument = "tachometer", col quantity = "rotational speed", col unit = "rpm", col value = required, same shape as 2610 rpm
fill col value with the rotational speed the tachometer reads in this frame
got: 600 rpm
